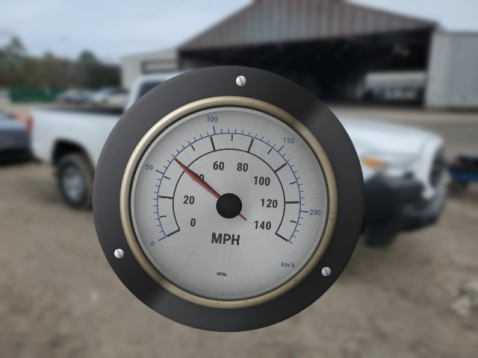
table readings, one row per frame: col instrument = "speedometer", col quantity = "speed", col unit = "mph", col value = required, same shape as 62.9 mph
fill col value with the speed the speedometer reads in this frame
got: 40 mph
